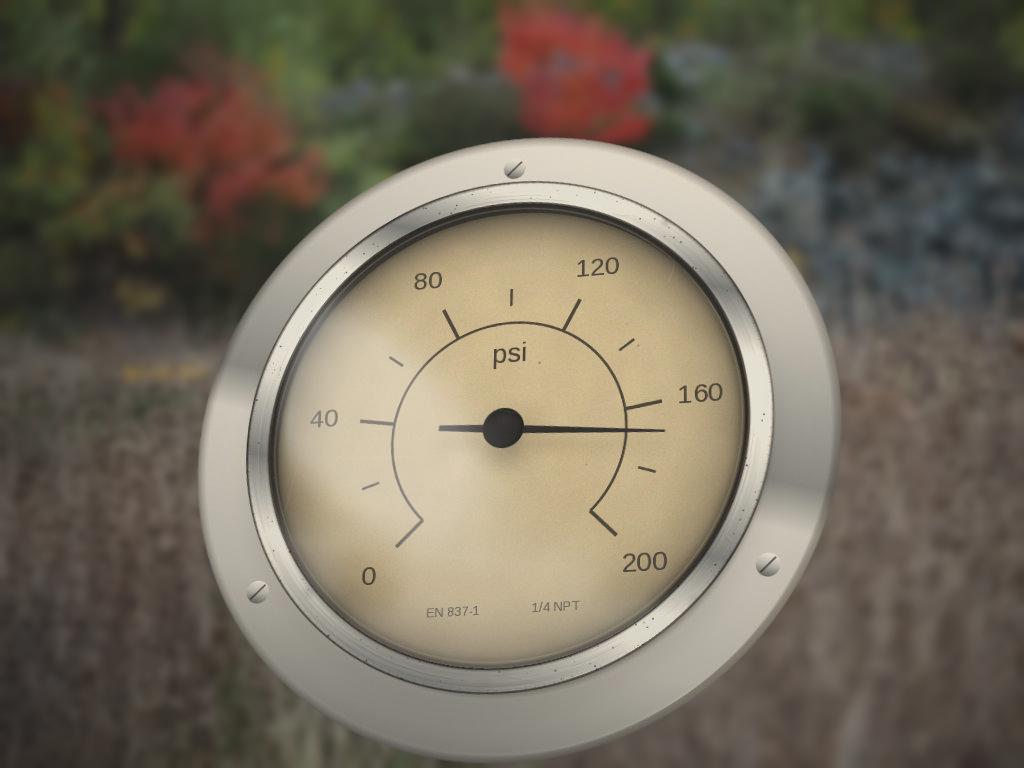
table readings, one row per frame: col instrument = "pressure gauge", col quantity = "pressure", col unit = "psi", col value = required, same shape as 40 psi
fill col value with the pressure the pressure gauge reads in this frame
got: 170 psi
